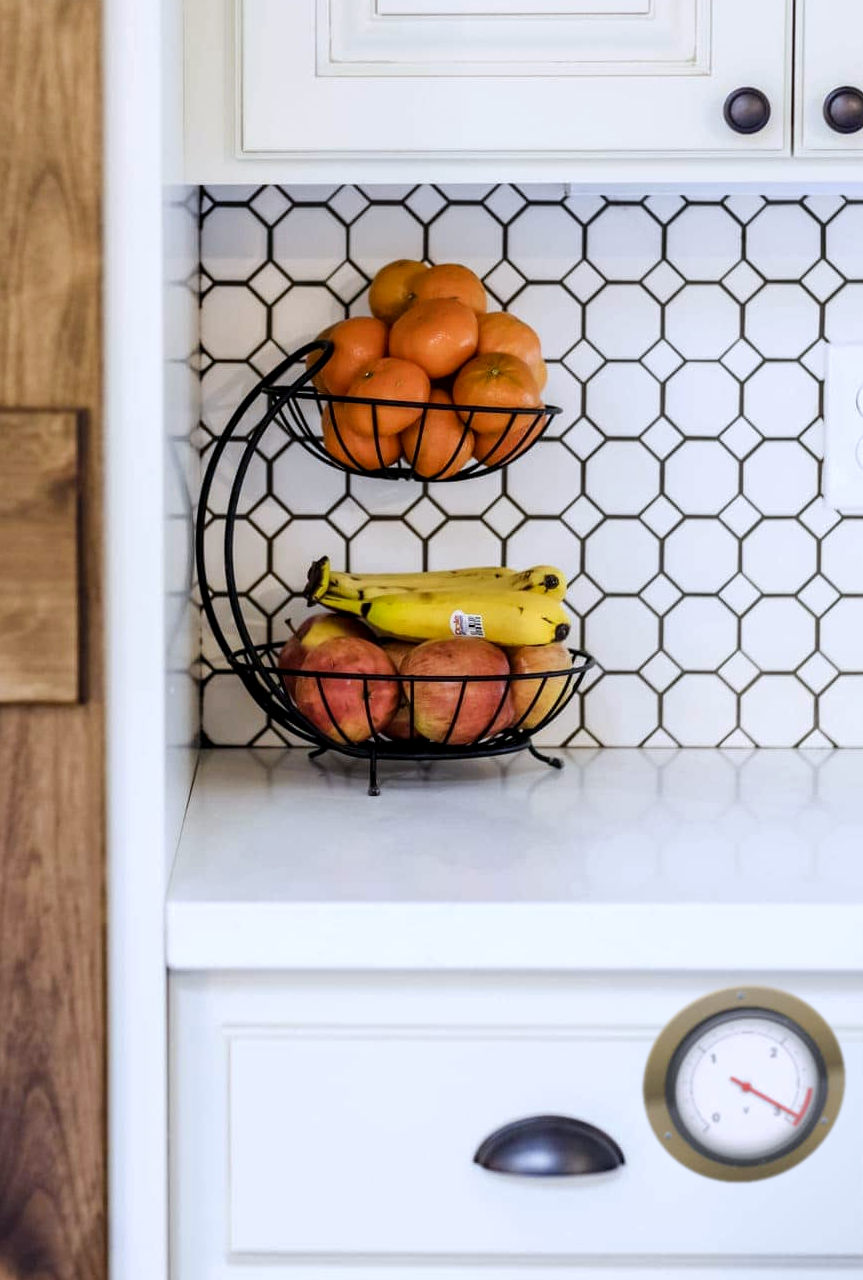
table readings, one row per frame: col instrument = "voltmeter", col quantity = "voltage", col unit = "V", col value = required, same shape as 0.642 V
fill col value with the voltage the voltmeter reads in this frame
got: 2.9 V
